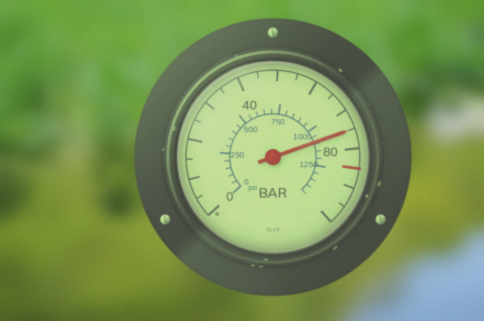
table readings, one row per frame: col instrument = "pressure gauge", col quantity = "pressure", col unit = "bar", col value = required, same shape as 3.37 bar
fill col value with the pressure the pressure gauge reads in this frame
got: 75 bar
